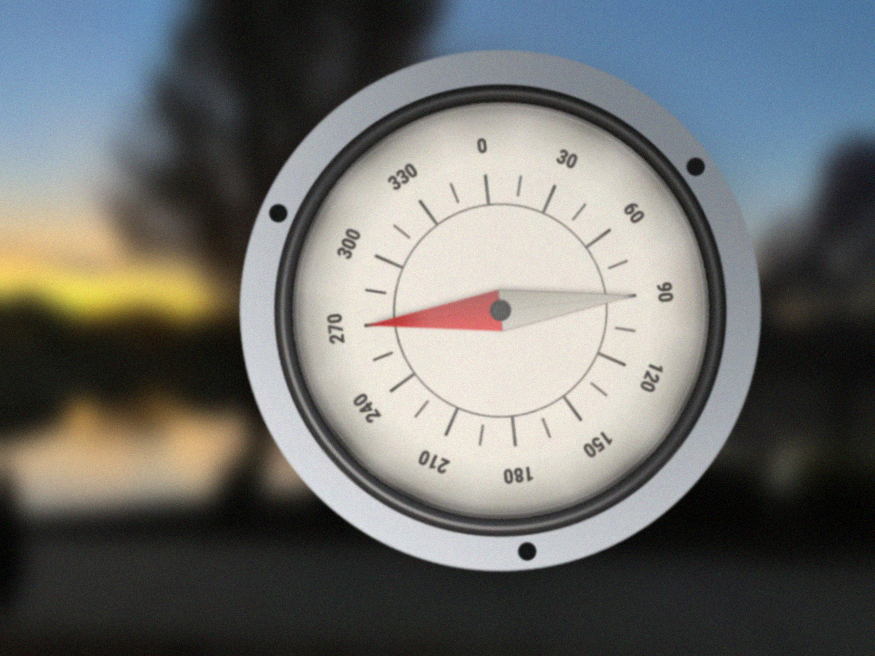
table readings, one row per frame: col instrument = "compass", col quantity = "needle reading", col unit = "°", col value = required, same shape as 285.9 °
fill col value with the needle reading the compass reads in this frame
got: 270 °
